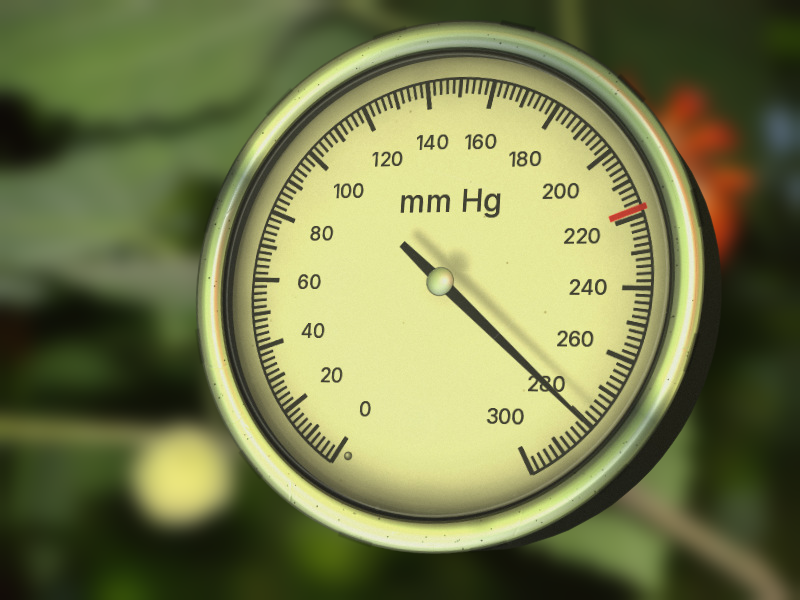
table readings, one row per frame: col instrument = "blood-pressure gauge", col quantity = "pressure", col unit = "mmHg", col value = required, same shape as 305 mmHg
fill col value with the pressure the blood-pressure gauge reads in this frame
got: 280 mmHg
